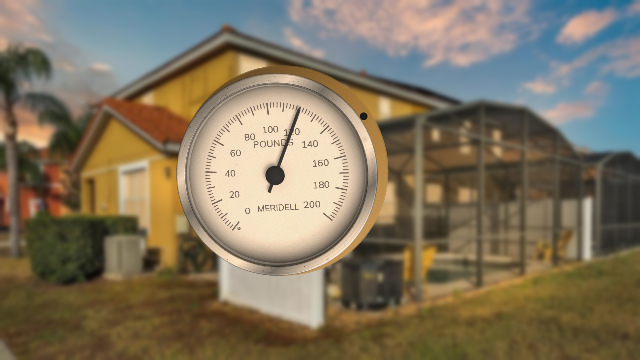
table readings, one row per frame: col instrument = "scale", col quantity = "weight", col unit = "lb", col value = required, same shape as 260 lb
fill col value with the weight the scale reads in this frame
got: 120 lb
